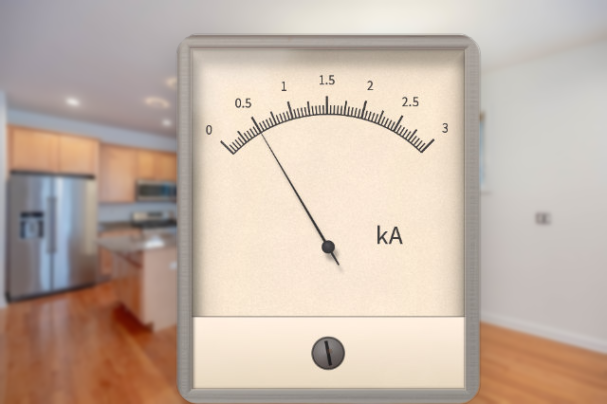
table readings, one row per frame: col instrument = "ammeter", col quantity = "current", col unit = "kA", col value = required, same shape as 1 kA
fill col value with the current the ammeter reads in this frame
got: 0.5 kA
